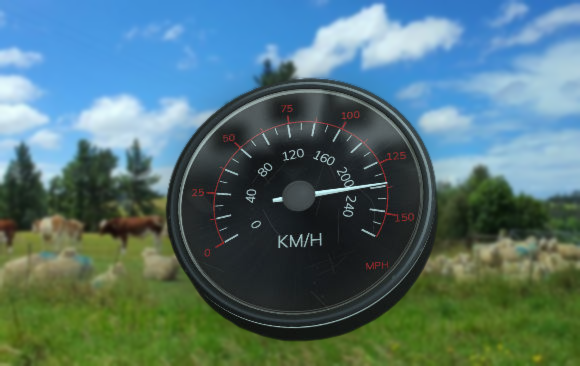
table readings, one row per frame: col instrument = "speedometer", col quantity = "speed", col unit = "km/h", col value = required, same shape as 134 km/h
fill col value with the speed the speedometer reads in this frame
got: 220 km/h
